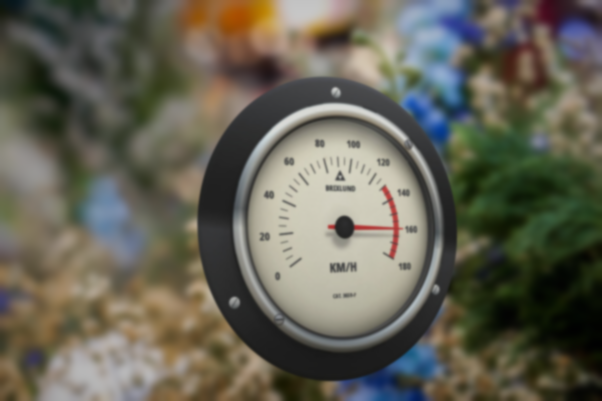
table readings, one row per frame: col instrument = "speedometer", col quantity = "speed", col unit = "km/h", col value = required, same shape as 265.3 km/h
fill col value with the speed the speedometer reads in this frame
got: 160 km/h
